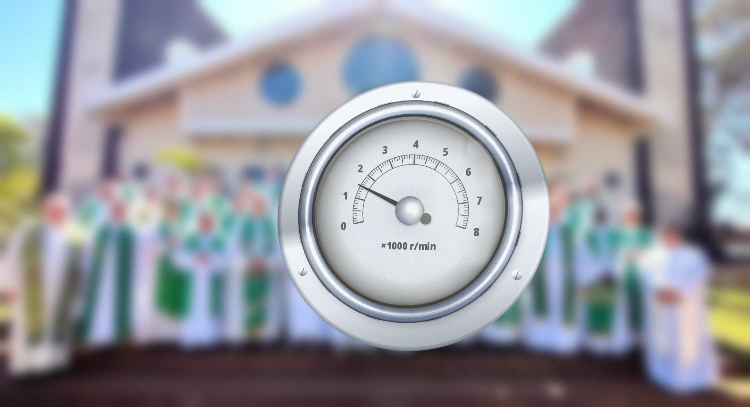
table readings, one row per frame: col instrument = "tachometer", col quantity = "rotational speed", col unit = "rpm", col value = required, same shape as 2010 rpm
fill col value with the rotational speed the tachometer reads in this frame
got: 1500 rpm
